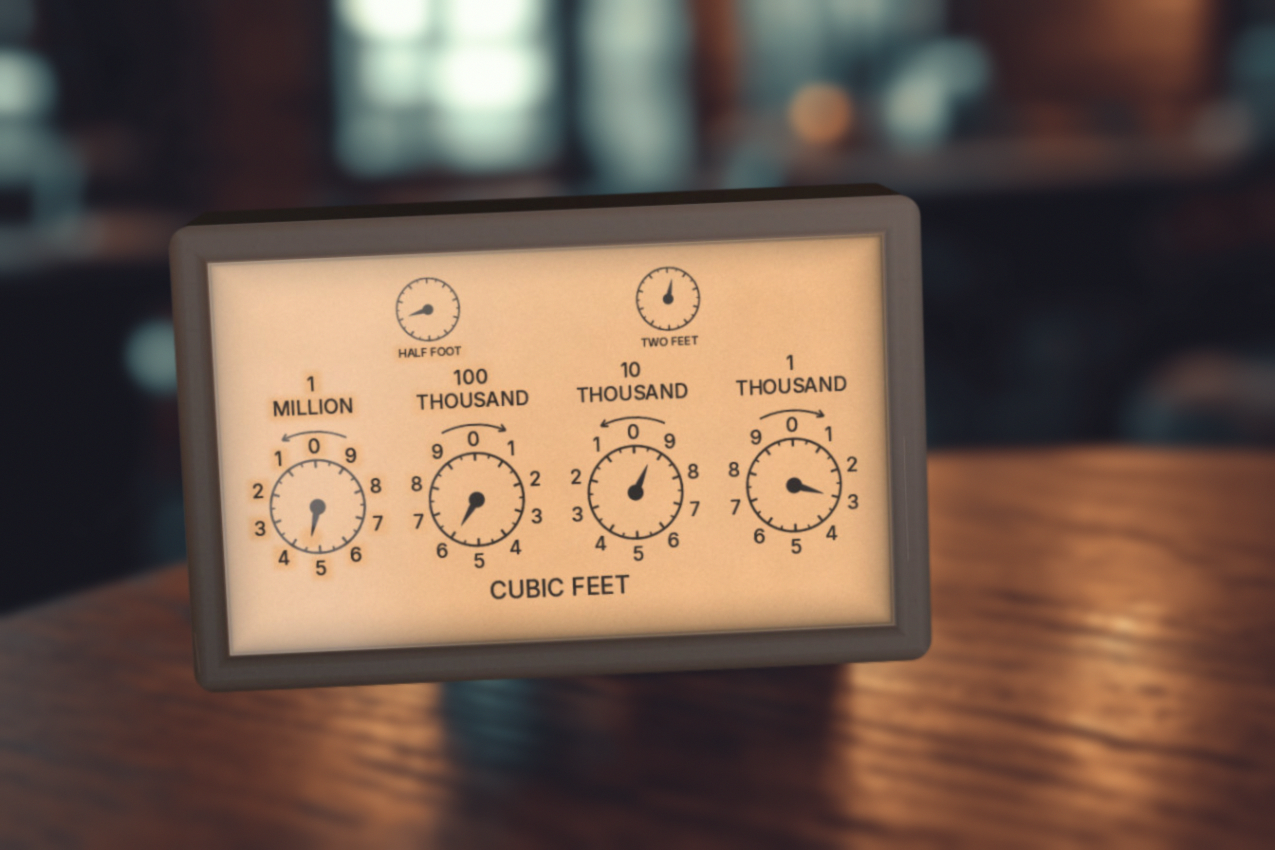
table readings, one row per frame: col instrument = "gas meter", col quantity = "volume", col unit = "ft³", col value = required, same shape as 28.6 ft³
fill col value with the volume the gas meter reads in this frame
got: 459300 ft³
